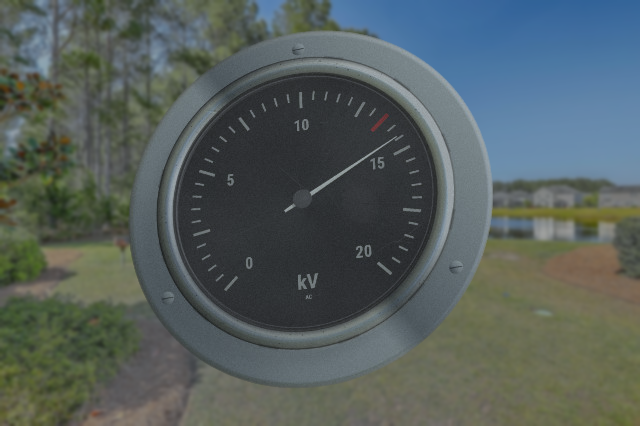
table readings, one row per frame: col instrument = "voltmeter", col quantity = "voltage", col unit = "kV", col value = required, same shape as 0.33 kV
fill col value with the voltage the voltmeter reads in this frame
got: 14.5 kV
